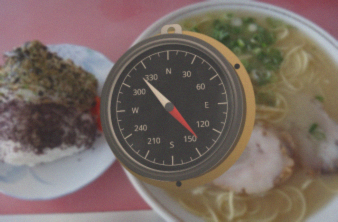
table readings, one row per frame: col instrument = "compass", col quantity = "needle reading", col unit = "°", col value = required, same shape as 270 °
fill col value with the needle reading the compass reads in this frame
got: 140 °
